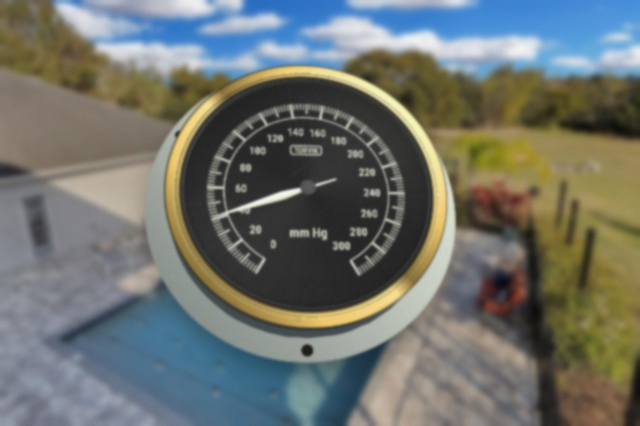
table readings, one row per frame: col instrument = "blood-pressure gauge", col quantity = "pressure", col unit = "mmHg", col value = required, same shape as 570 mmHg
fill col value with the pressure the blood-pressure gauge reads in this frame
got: 40 mmHg
